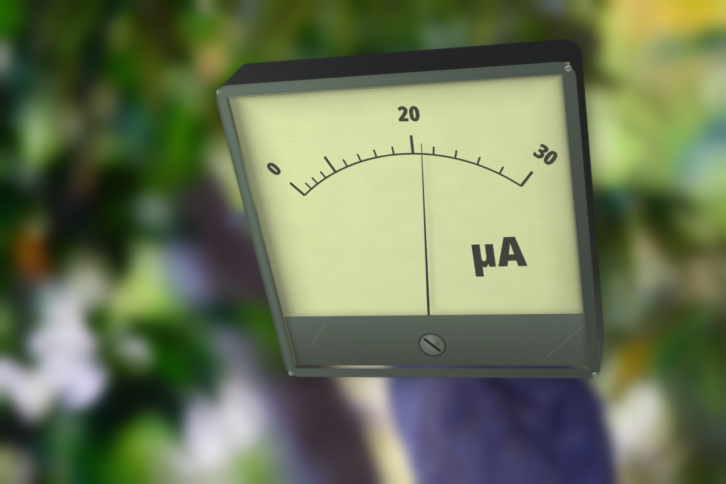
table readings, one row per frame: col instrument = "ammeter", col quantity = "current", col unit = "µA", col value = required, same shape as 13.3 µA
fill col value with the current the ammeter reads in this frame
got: 21 µA
